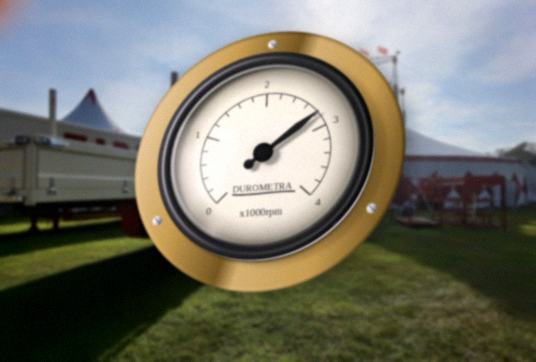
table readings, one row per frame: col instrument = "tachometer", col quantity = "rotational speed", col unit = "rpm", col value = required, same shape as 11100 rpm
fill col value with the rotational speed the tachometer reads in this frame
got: 2800 rpm
